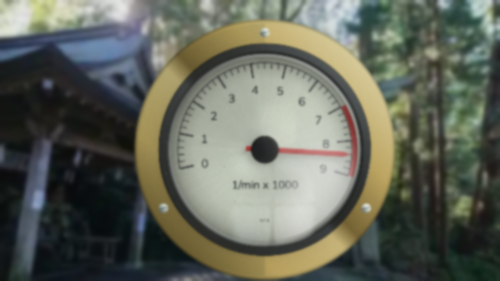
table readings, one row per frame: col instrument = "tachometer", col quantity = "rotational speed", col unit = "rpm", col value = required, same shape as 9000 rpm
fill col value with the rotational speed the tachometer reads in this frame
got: 8400 rpm
